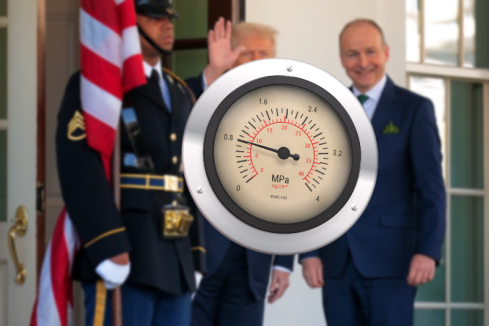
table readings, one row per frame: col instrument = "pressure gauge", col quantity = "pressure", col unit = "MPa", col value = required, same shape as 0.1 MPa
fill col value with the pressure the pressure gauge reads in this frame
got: 0.8 MPa
